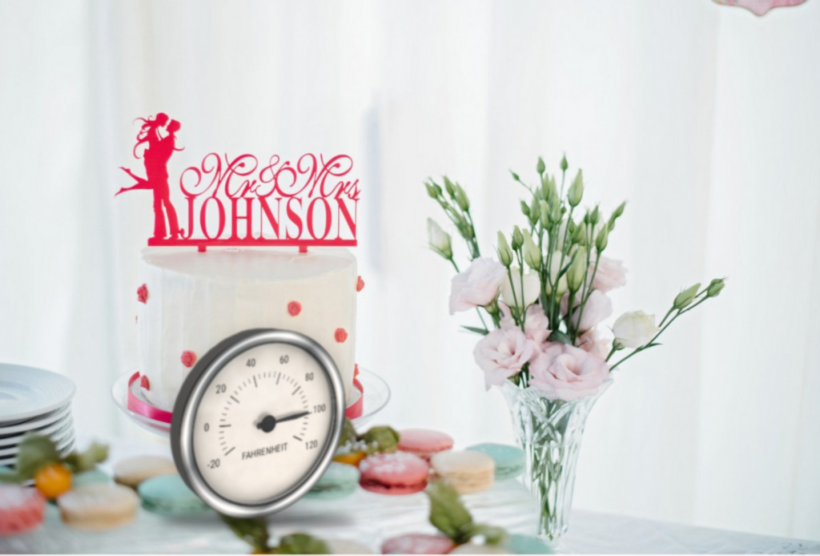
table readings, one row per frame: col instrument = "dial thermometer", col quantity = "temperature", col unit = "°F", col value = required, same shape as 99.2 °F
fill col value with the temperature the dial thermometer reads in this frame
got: 100 °F
